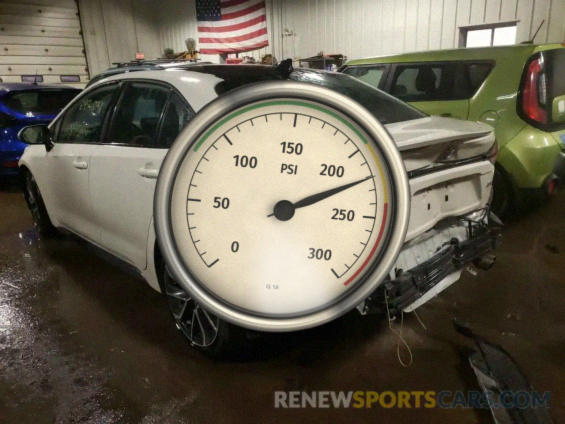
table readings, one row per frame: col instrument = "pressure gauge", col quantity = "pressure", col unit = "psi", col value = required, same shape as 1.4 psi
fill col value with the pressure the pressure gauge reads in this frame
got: 220 psi
